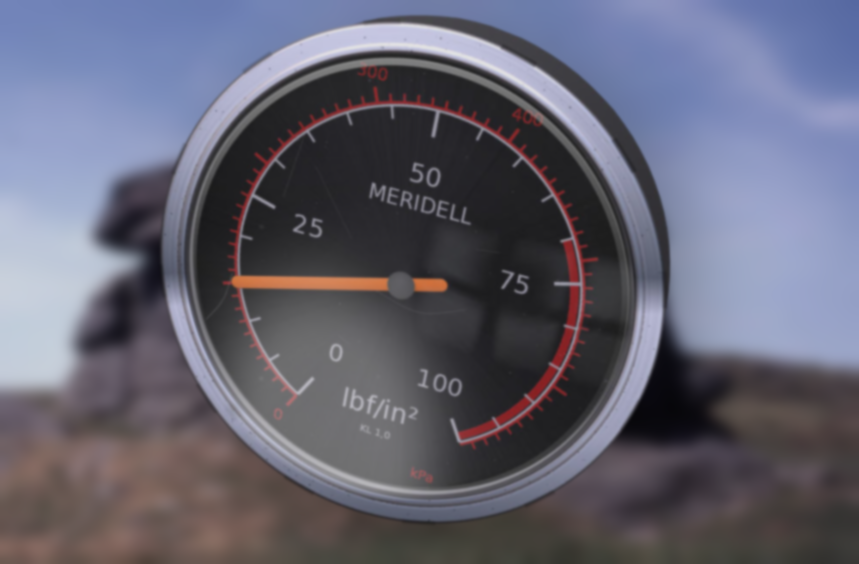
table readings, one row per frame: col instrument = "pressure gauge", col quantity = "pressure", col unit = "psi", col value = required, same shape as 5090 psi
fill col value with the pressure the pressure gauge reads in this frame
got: 15 psi
